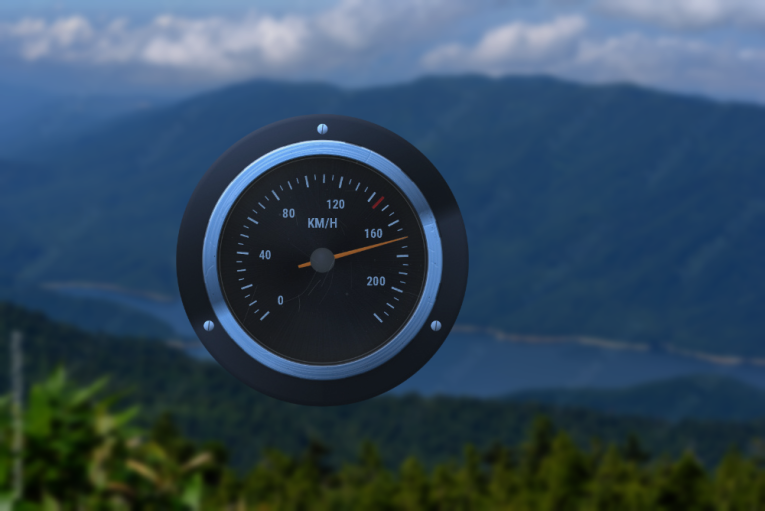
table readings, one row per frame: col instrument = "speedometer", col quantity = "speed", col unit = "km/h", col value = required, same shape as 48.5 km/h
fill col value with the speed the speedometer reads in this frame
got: 170 km/h
